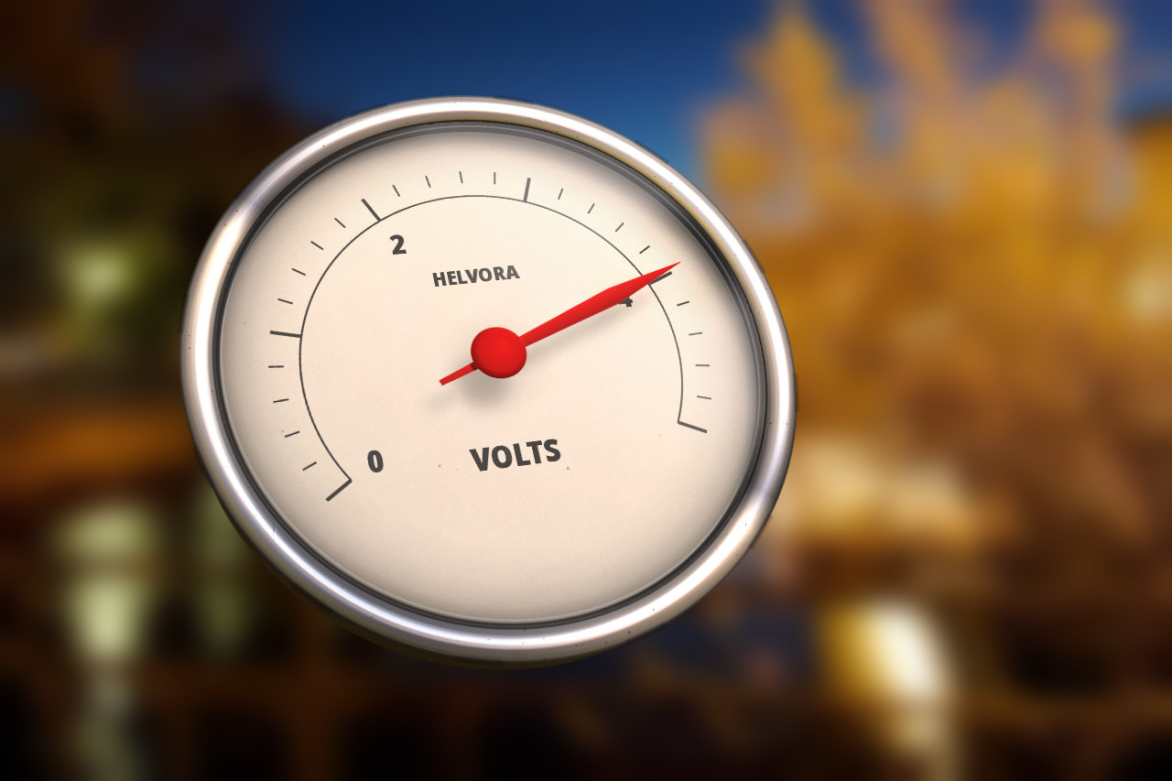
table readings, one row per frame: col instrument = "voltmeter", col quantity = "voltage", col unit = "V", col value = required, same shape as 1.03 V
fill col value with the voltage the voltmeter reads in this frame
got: 4 V
